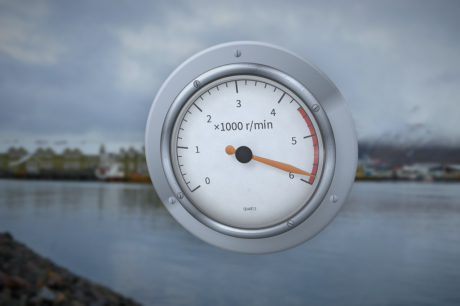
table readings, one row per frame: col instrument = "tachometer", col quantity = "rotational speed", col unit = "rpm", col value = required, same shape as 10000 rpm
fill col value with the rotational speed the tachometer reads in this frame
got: 5800 rpm
